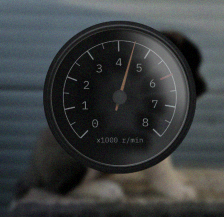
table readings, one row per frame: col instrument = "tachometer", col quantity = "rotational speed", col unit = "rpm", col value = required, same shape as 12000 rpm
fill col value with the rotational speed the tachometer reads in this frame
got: 4500 rpm
